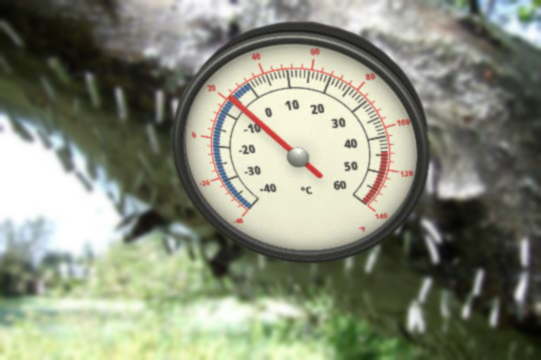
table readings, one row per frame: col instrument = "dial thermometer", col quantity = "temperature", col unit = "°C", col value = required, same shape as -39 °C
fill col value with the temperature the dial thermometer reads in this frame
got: -5 °C
